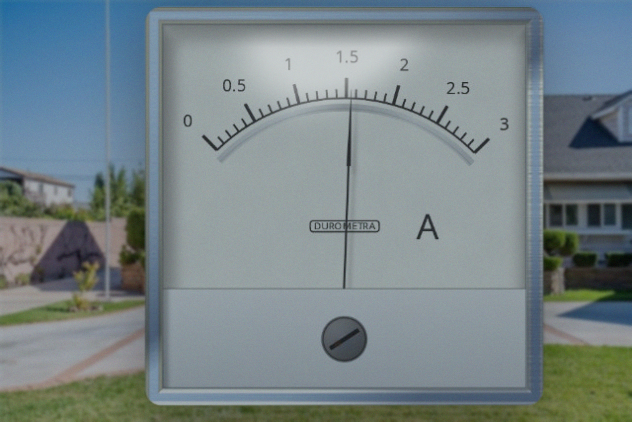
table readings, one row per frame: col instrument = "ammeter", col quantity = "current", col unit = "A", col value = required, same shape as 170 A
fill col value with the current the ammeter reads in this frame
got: 1.55 A
